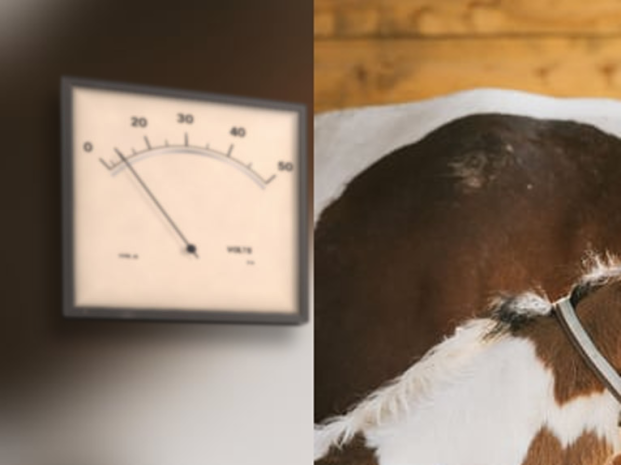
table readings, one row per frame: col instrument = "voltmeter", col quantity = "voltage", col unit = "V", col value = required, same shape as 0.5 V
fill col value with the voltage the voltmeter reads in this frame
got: 10 V
